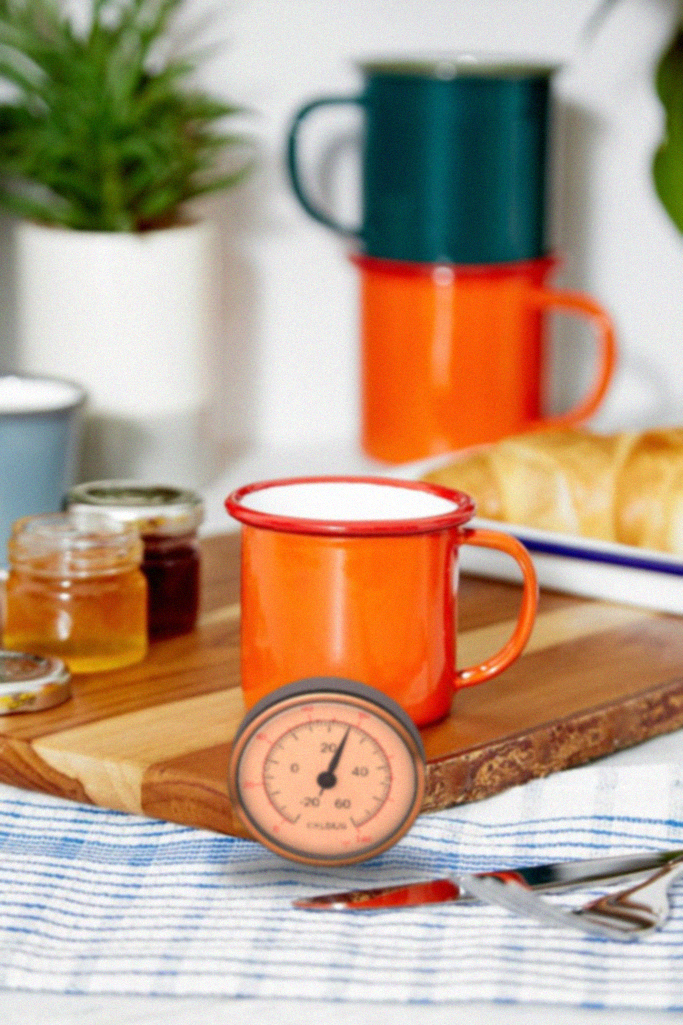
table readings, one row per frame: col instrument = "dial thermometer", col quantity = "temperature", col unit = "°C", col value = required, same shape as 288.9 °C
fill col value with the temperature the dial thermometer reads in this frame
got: 25 °C
